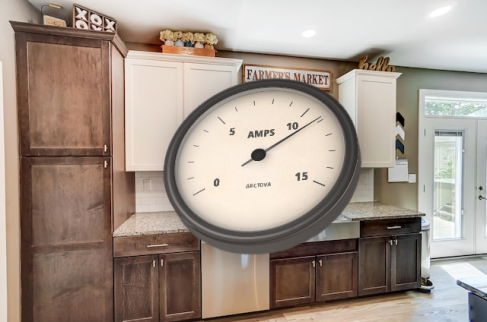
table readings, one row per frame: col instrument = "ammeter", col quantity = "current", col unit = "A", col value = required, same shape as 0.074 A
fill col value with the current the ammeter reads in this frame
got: 11 A
